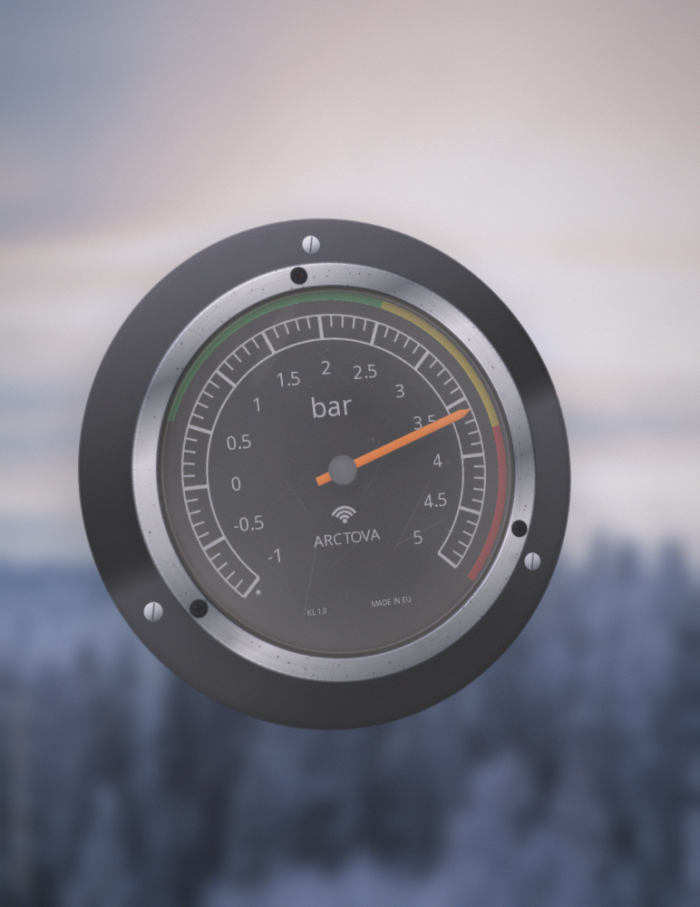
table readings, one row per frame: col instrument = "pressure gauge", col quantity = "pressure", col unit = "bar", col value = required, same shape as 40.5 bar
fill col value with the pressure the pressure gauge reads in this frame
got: 3.6 bar
